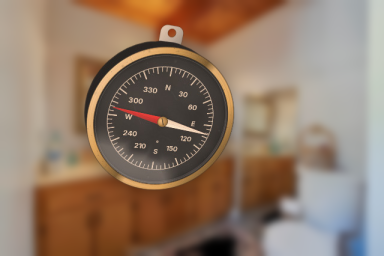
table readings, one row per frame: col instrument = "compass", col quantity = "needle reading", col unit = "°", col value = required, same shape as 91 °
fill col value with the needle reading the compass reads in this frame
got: 280 °
